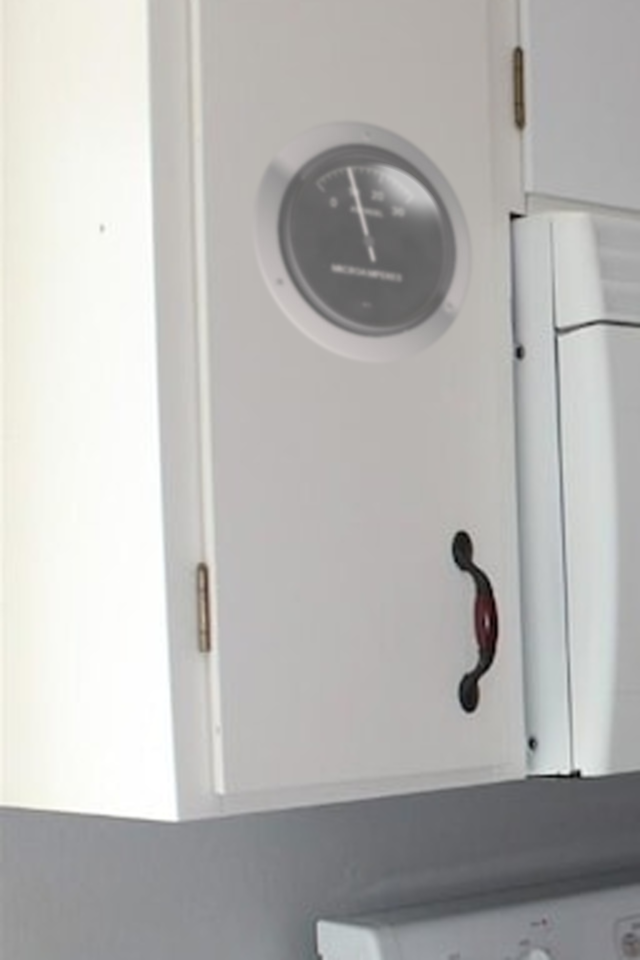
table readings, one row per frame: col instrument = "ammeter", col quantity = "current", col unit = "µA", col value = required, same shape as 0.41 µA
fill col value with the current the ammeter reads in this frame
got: 10 µA
